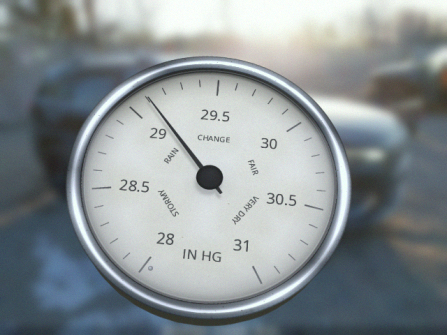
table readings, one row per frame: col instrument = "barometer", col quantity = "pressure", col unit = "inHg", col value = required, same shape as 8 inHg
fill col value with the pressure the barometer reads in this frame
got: 29.1 inHg
